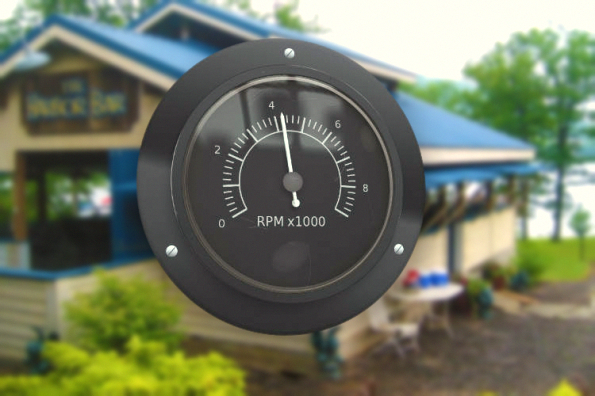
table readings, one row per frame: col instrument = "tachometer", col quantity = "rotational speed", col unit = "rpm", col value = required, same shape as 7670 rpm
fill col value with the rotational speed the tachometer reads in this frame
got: 4200 rpm
